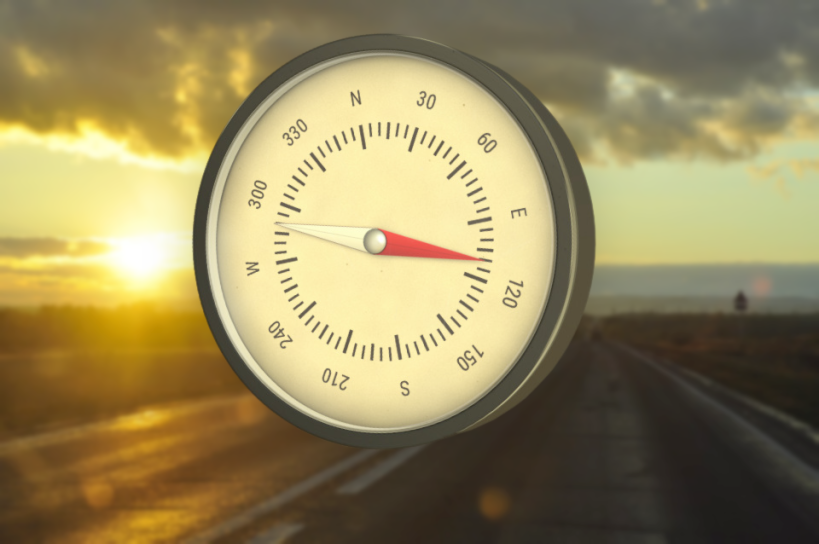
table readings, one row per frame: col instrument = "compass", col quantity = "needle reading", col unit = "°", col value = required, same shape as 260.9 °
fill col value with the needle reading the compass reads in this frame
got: 110 °
